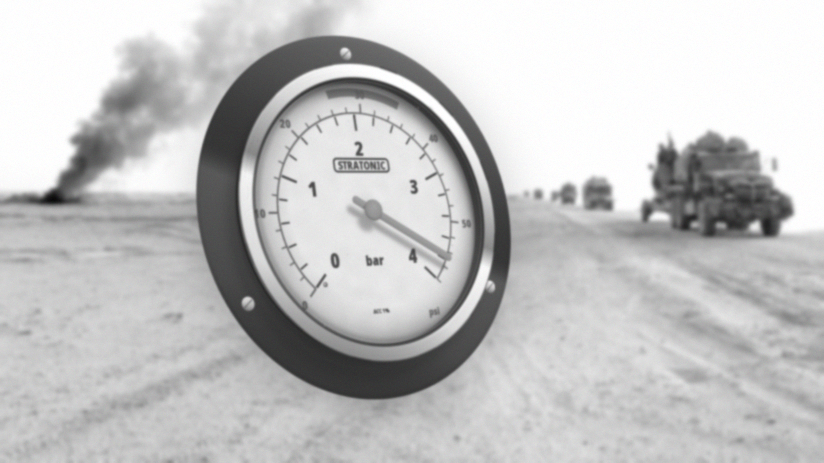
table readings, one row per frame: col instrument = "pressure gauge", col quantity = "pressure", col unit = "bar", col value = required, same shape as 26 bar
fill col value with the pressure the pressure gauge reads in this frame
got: 3.8 bar
